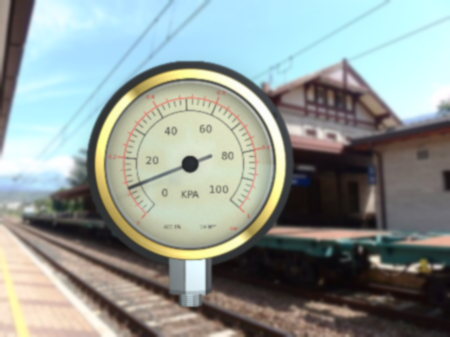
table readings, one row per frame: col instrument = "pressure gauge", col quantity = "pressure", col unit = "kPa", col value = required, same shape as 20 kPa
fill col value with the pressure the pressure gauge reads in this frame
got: 10 kPa
